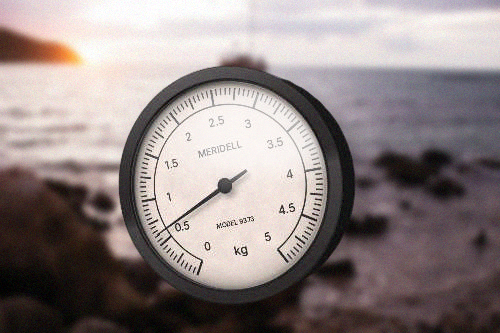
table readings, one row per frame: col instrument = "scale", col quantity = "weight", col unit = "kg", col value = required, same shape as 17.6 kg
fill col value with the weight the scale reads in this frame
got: 0.6 kg
